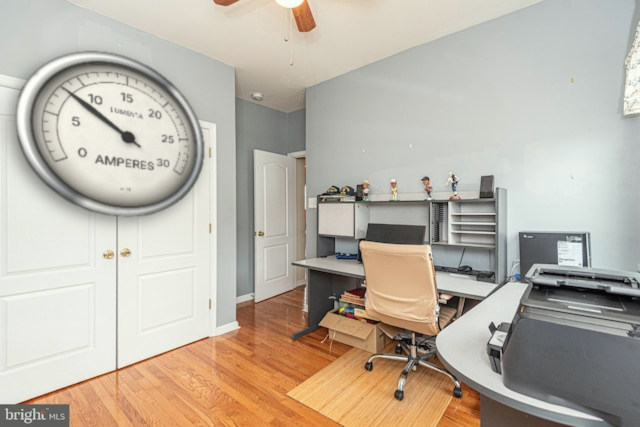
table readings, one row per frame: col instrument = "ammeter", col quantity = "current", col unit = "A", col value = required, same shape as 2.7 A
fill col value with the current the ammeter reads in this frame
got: 8 A
